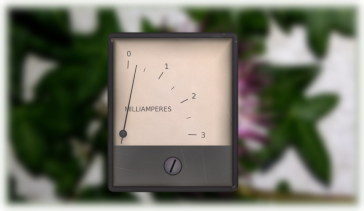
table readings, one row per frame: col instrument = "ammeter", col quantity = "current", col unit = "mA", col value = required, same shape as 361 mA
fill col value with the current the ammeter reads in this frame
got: 0.25 mA
